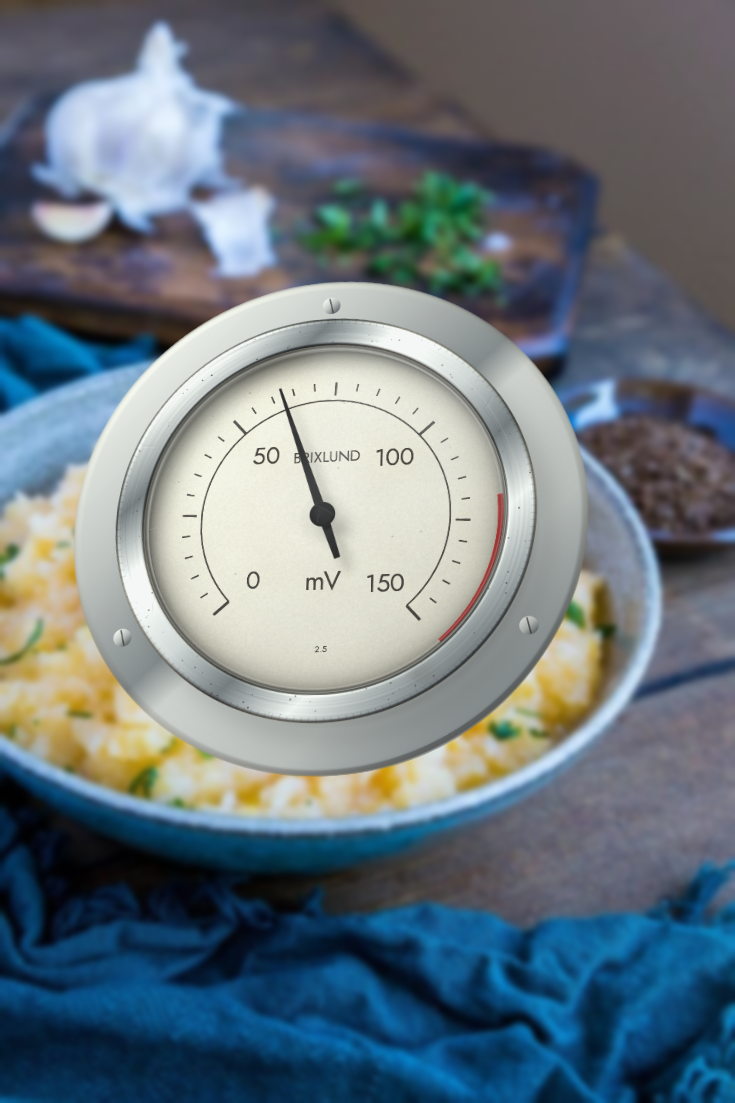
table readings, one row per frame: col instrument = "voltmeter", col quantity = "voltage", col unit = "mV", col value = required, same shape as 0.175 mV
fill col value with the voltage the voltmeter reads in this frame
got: 62.5 mV
